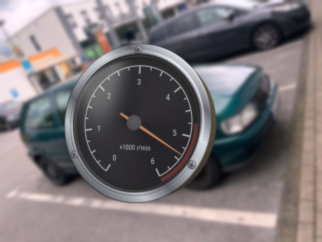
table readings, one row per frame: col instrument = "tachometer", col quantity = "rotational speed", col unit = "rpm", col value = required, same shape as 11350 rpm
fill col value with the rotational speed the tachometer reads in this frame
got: 5375 rpm
